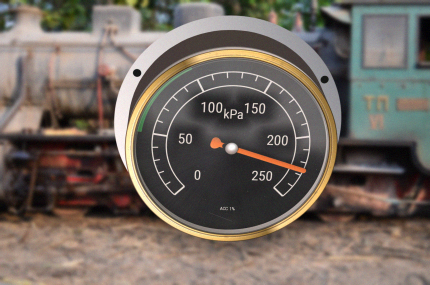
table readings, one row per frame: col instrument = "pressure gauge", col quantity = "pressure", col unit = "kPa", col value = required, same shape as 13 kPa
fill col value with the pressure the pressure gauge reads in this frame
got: 225 kPa
